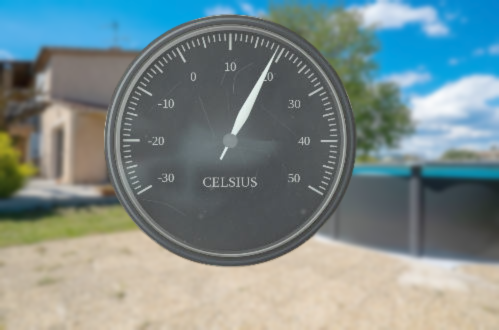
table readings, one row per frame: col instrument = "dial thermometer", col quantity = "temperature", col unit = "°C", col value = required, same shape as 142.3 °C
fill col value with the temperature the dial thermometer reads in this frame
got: 19 °C
